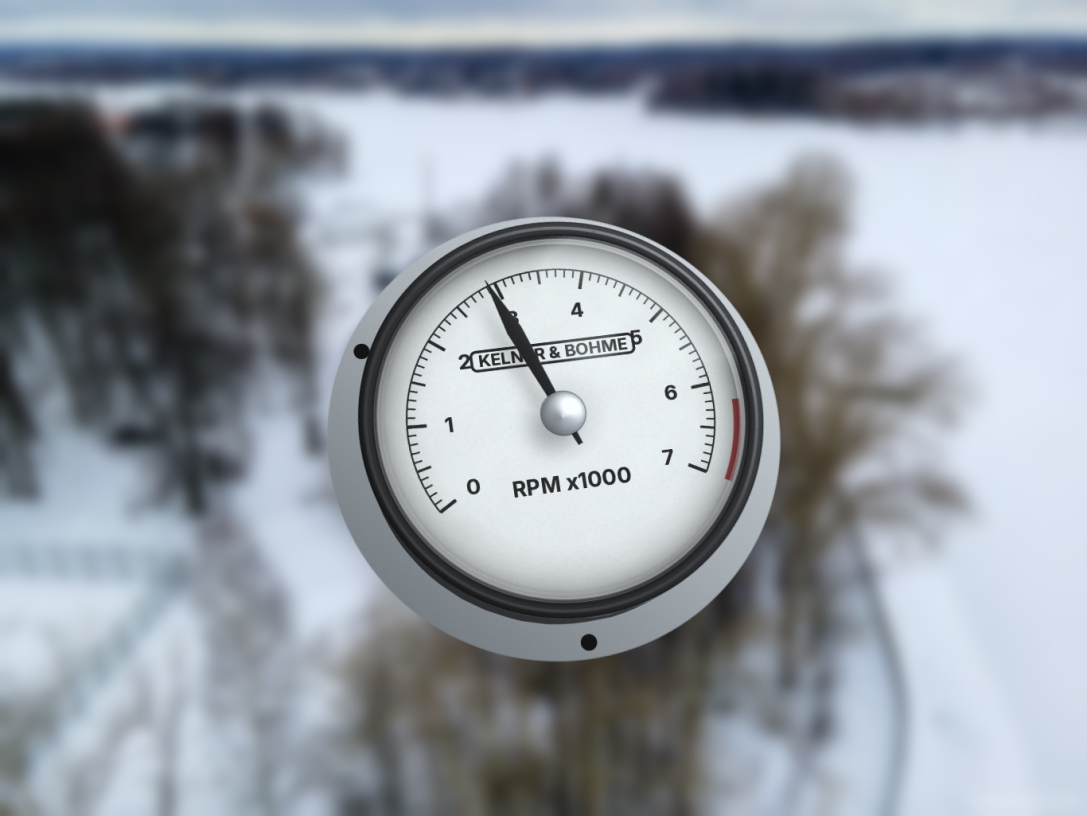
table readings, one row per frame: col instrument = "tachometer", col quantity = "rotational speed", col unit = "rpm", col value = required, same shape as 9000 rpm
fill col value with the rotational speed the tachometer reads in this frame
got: 2900 rpm
